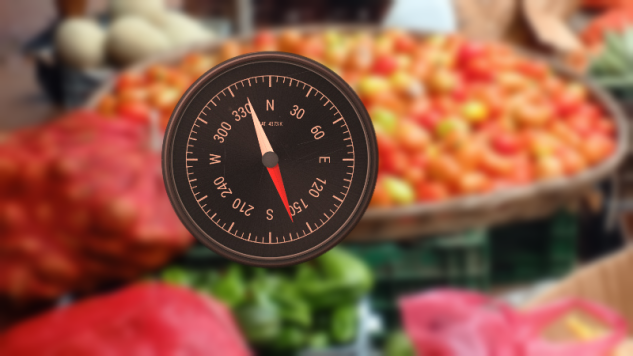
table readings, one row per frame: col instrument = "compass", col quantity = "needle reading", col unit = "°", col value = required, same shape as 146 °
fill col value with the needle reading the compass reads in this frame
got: 160 °
